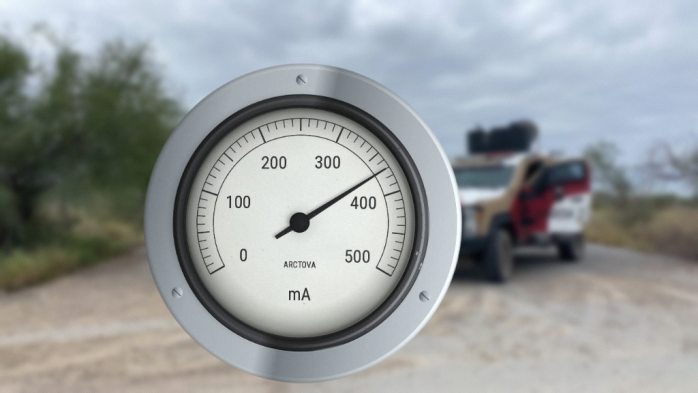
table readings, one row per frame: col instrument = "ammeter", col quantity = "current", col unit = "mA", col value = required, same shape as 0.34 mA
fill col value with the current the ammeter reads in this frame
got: 370 mA
